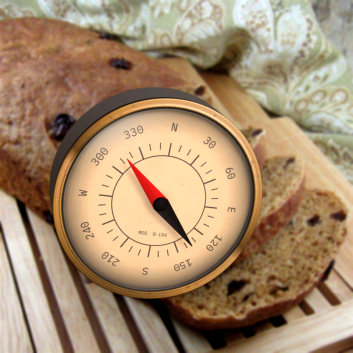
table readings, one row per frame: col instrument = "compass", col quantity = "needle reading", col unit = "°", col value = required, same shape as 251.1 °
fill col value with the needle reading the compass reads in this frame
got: 315 °
